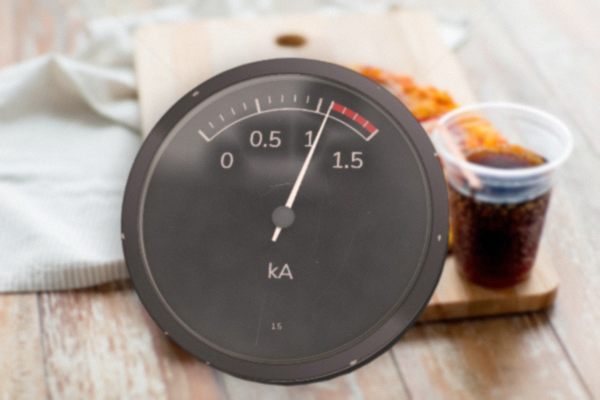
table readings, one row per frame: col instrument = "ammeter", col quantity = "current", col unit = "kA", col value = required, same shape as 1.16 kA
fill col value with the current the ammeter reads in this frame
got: 1.1 kA
